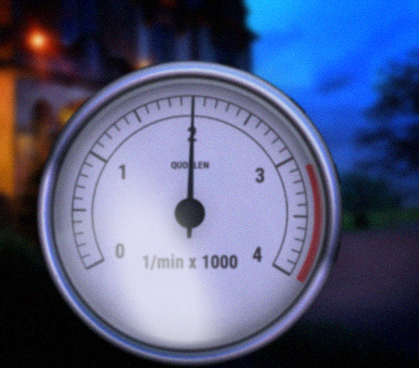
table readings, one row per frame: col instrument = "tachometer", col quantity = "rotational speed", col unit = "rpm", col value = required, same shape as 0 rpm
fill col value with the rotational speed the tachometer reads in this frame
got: 2000 rpm
